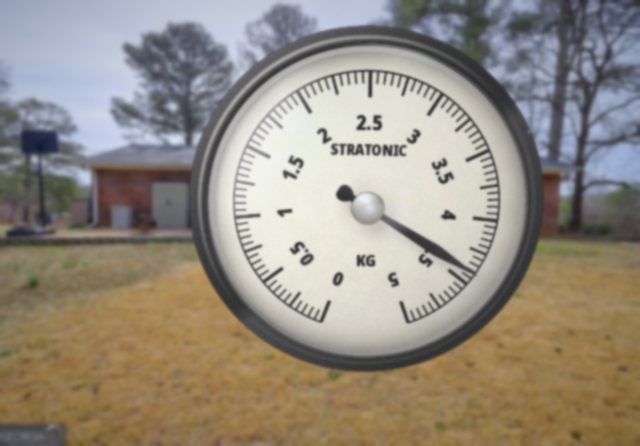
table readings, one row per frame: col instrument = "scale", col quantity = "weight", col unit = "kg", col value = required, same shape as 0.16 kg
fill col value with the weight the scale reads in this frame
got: 4.4 kg
